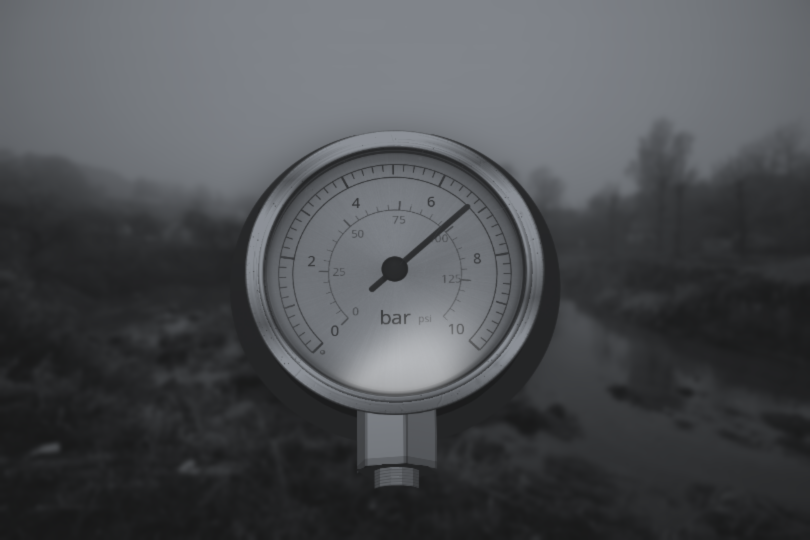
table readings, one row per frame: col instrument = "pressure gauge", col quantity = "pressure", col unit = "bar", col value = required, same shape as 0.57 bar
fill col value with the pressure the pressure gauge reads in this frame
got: 6.8 bar
